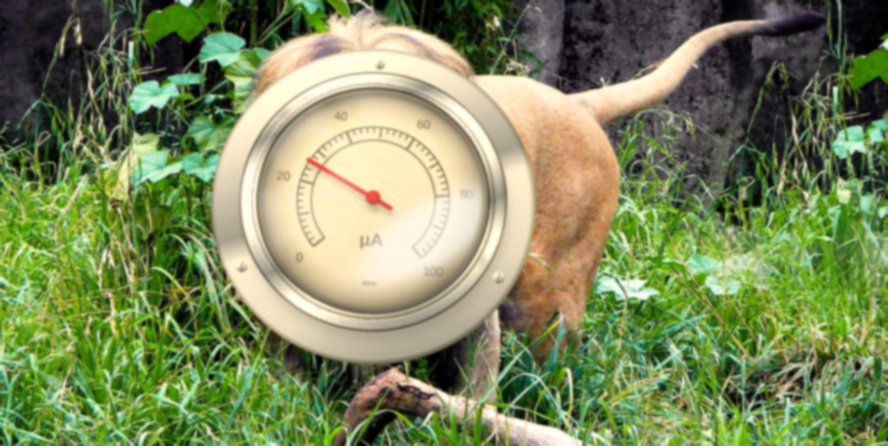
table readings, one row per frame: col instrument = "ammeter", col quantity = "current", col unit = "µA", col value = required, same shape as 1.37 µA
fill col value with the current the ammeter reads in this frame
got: 26 µA
